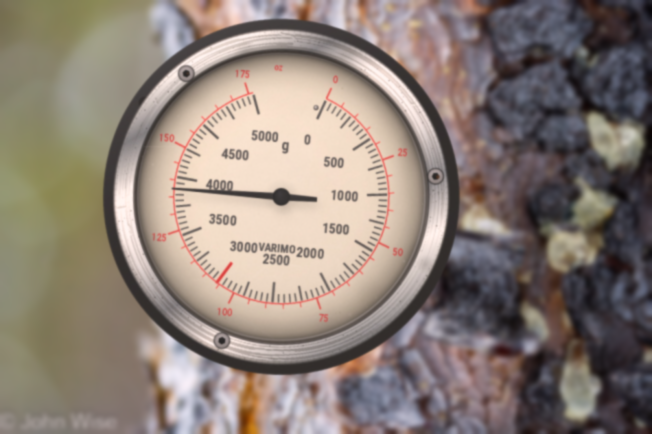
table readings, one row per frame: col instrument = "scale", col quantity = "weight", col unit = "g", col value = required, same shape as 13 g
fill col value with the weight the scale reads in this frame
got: 3900 g
